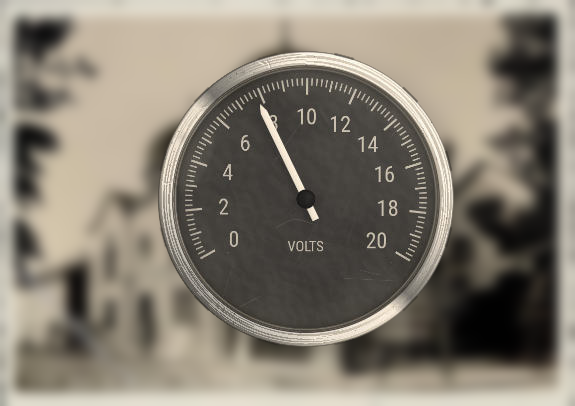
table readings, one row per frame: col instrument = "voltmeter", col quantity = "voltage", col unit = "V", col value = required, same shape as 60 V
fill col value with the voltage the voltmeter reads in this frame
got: 7.8 V
